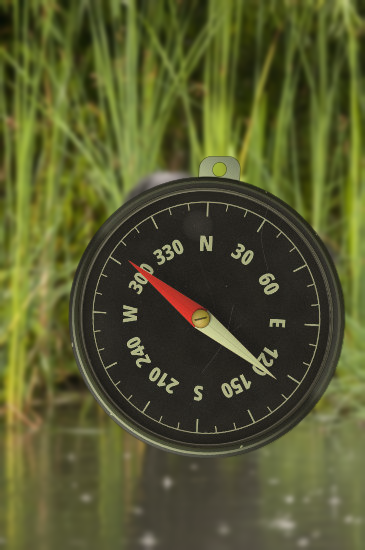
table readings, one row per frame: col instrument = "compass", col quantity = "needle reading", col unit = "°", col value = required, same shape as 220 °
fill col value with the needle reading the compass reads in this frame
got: 305 °
